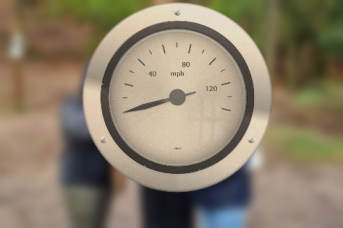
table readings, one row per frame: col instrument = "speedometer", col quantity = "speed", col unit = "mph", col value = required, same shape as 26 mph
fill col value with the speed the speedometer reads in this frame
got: 0 mph
